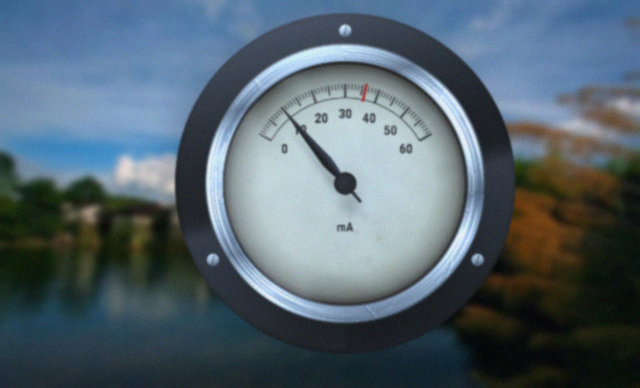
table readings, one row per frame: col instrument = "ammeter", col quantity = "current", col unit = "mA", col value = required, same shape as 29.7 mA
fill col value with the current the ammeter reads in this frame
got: 10 mA
